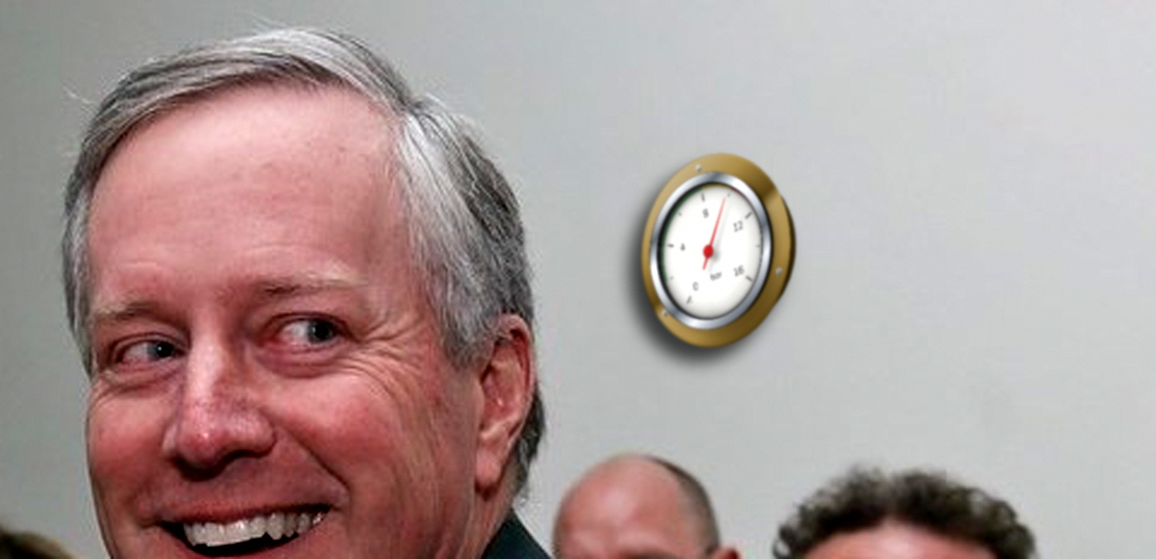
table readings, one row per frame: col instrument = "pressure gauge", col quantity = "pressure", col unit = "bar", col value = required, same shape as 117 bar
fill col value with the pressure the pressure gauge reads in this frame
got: 10 bar
